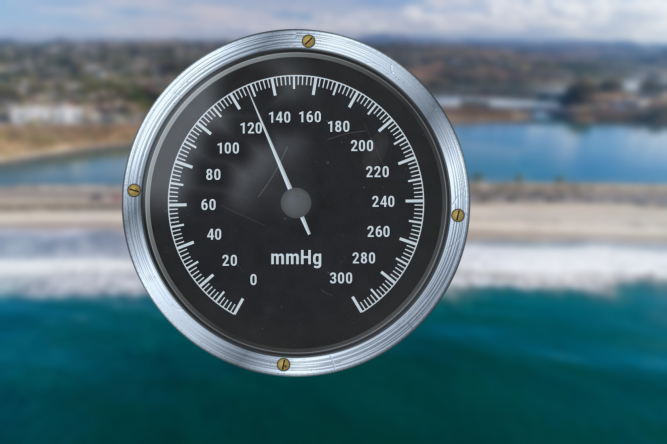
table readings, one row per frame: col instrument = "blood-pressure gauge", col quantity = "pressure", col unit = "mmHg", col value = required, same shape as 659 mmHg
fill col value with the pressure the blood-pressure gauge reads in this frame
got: 128 mmHg
